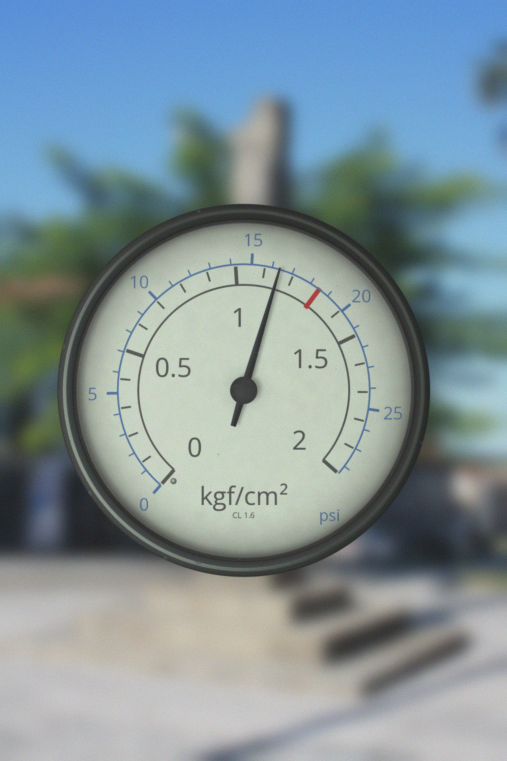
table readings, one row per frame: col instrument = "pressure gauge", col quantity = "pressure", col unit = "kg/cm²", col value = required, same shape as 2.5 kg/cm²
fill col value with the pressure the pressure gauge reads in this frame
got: 1.15 kg/cm²
